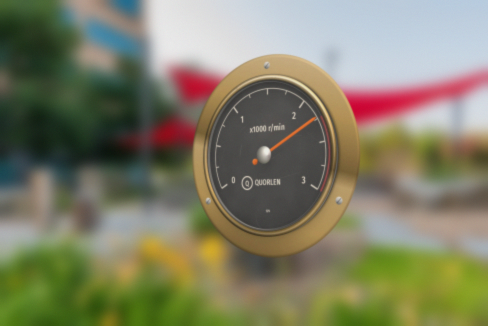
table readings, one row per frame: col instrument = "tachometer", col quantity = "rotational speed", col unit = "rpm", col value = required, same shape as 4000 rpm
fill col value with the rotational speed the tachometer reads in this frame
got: 2250 rpm
